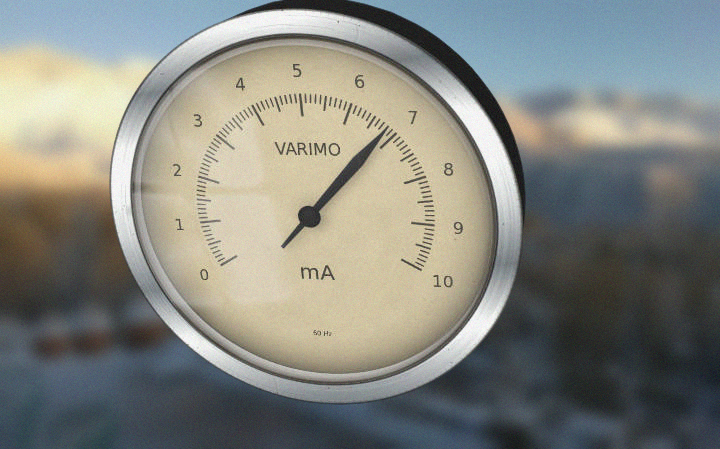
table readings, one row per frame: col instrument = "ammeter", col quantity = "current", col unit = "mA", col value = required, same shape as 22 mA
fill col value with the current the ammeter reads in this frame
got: 6.8 mA
